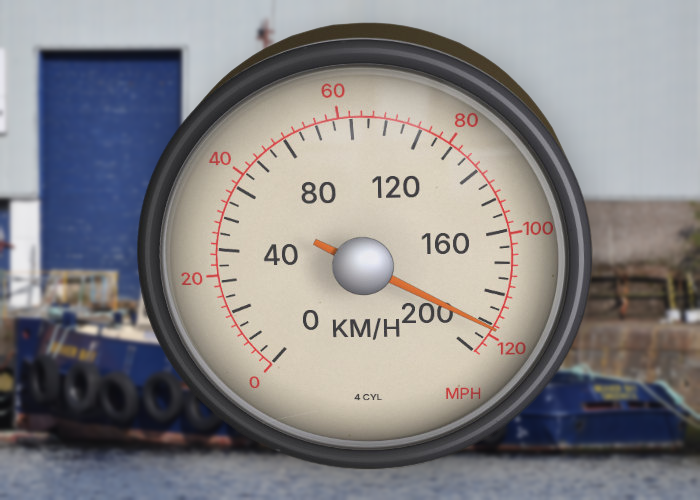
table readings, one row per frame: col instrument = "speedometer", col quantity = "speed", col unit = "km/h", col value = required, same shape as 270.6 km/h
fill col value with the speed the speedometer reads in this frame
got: 190 km/h
